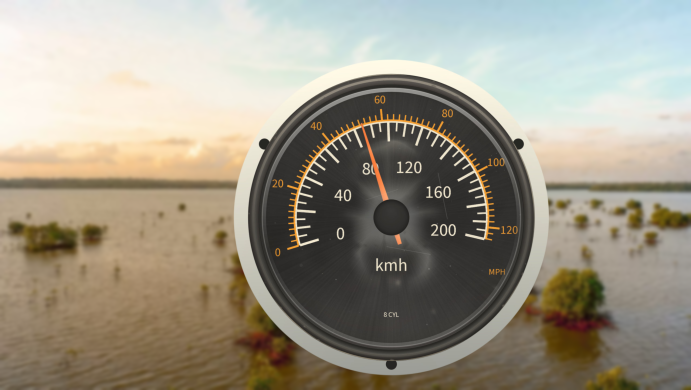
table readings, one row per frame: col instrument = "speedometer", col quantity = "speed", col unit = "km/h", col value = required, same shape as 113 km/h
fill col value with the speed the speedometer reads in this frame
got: 85 km/h
